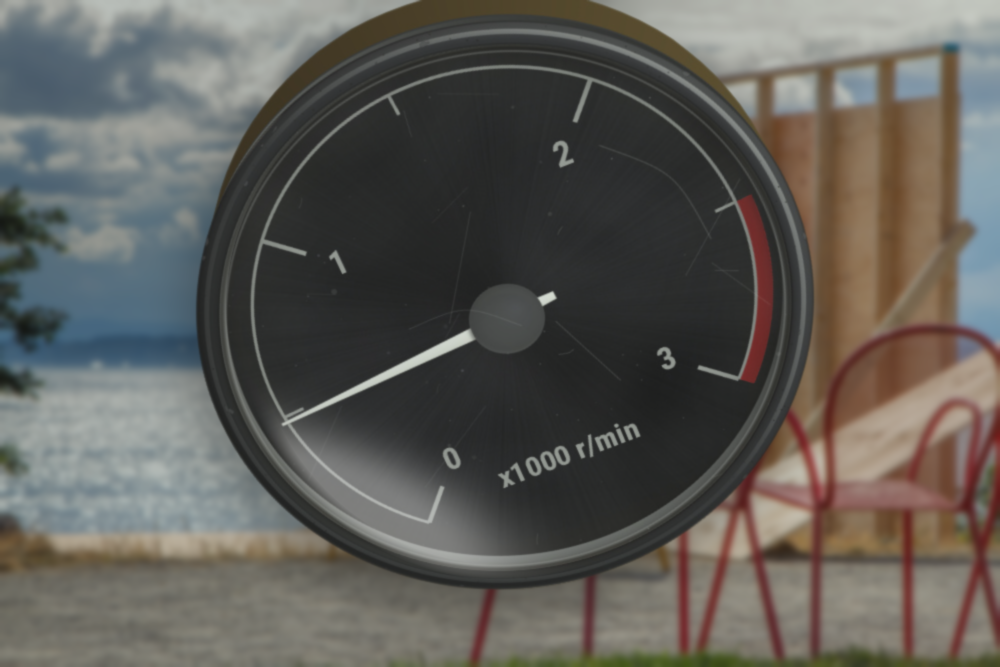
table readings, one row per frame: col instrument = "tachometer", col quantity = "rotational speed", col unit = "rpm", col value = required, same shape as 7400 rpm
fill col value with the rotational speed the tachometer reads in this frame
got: 500 rpm
